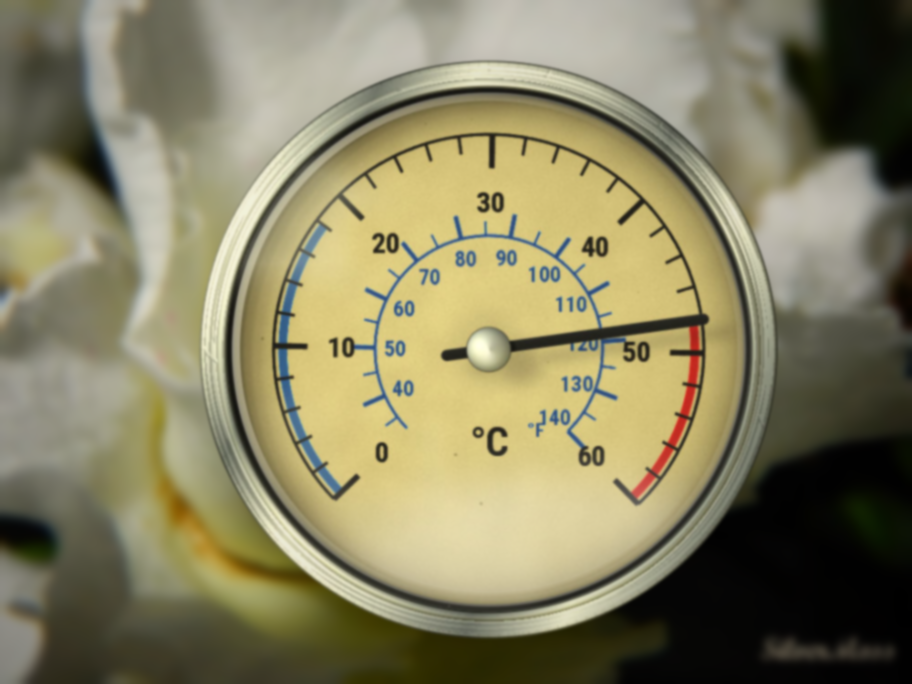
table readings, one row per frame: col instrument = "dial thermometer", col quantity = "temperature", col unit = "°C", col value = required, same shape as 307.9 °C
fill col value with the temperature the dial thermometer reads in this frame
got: 48 °C
